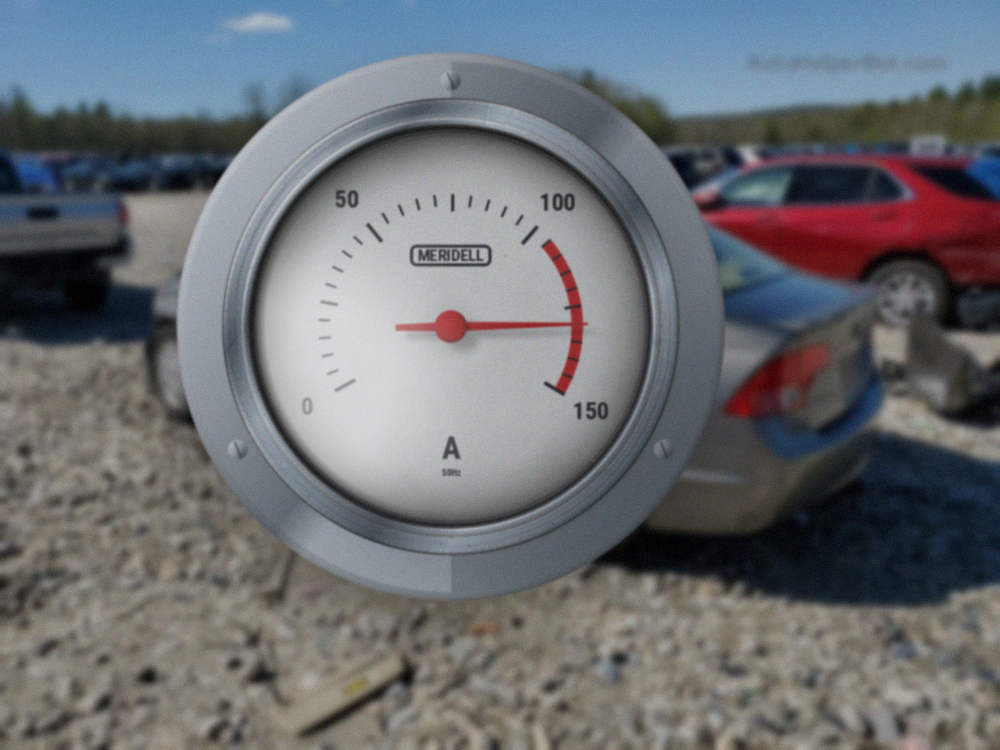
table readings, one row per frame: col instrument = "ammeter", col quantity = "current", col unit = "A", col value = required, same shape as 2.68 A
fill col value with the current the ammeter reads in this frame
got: 130 A
